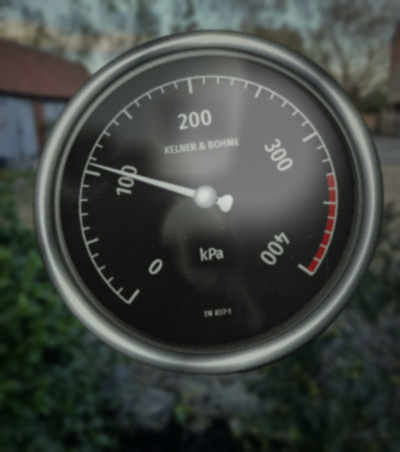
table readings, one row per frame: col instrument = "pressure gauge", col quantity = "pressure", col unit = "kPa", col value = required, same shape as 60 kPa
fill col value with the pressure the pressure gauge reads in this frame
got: 105 kPa
